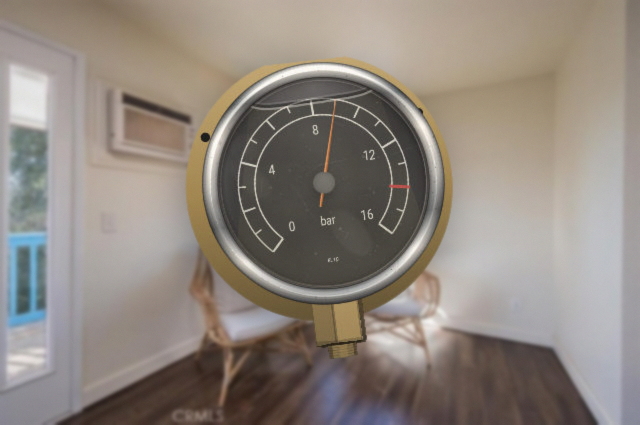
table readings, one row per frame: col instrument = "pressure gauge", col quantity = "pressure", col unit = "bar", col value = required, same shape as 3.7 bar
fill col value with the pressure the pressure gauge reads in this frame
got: 9 bar
